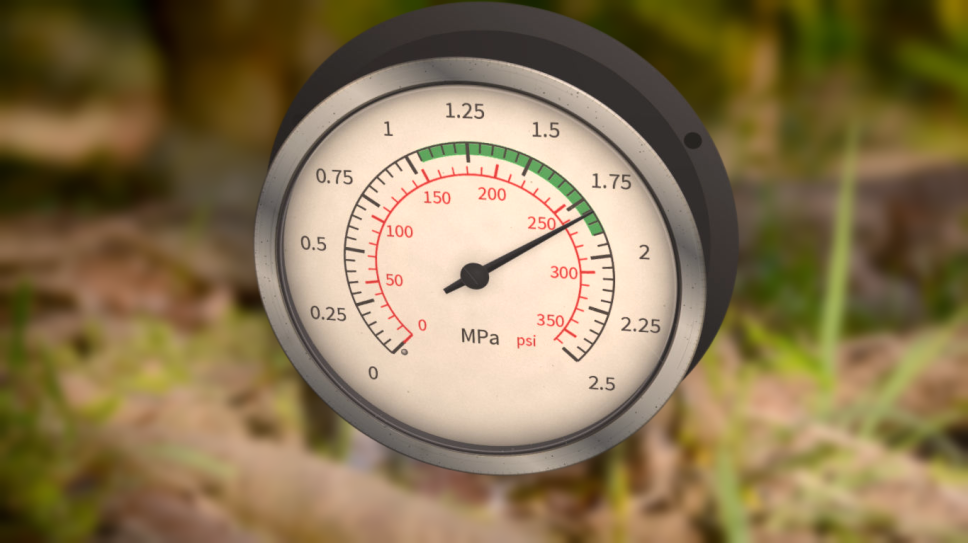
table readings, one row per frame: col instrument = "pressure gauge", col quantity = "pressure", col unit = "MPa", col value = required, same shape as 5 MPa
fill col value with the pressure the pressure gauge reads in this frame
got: 1.8 MPa
